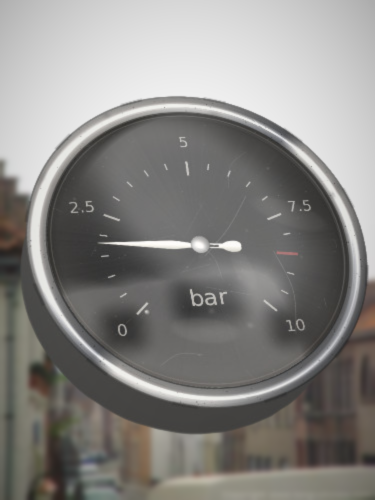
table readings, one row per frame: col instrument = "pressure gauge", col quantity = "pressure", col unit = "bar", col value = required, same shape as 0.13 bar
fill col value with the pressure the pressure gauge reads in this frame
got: 1.75 bar
